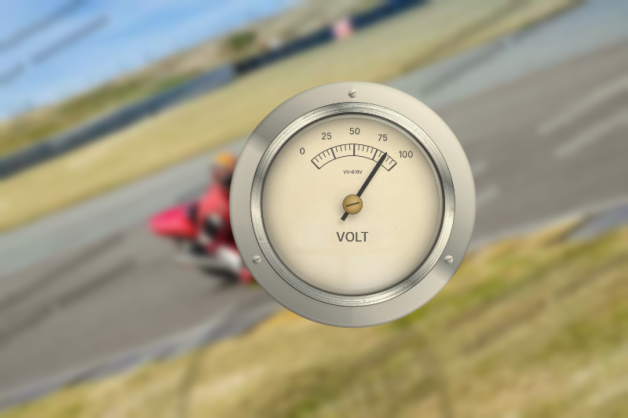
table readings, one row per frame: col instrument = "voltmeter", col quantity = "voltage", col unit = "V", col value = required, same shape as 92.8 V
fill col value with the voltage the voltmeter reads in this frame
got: 85 V
